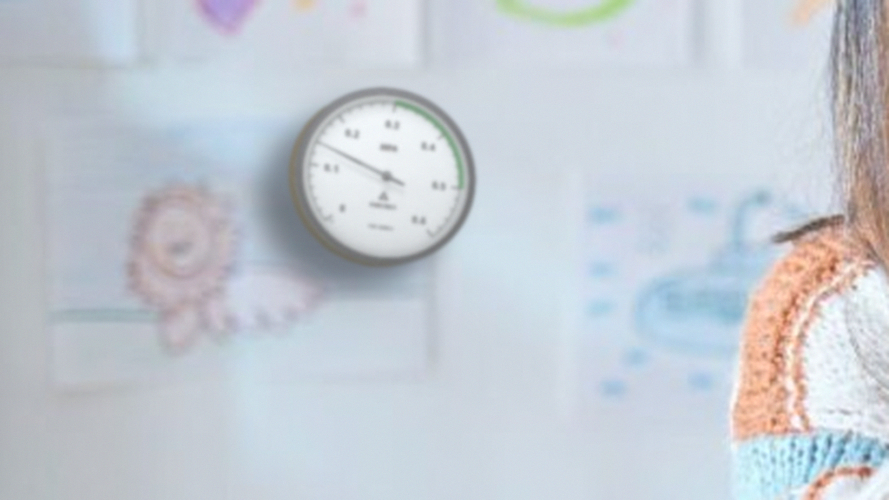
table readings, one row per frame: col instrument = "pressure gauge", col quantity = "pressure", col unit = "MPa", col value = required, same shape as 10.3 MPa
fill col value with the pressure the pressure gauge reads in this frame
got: 0.14 MPa
